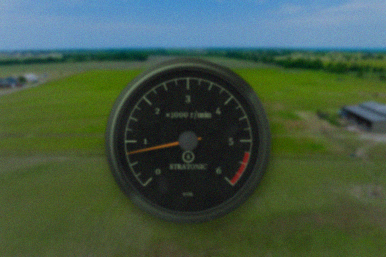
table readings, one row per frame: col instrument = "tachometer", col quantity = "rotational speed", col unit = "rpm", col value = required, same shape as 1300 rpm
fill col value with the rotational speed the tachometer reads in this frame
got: 750 rpm
